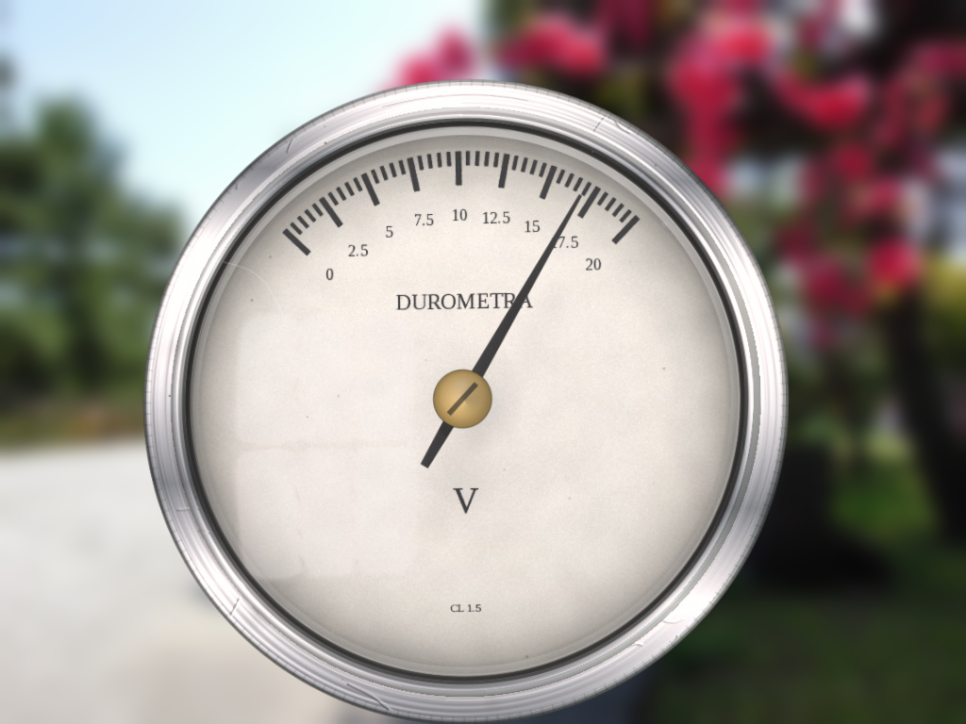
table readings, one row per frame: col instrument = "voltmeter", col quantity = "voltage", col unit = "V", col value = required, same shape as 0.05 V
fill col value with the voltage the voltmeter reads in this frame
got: 17 V
